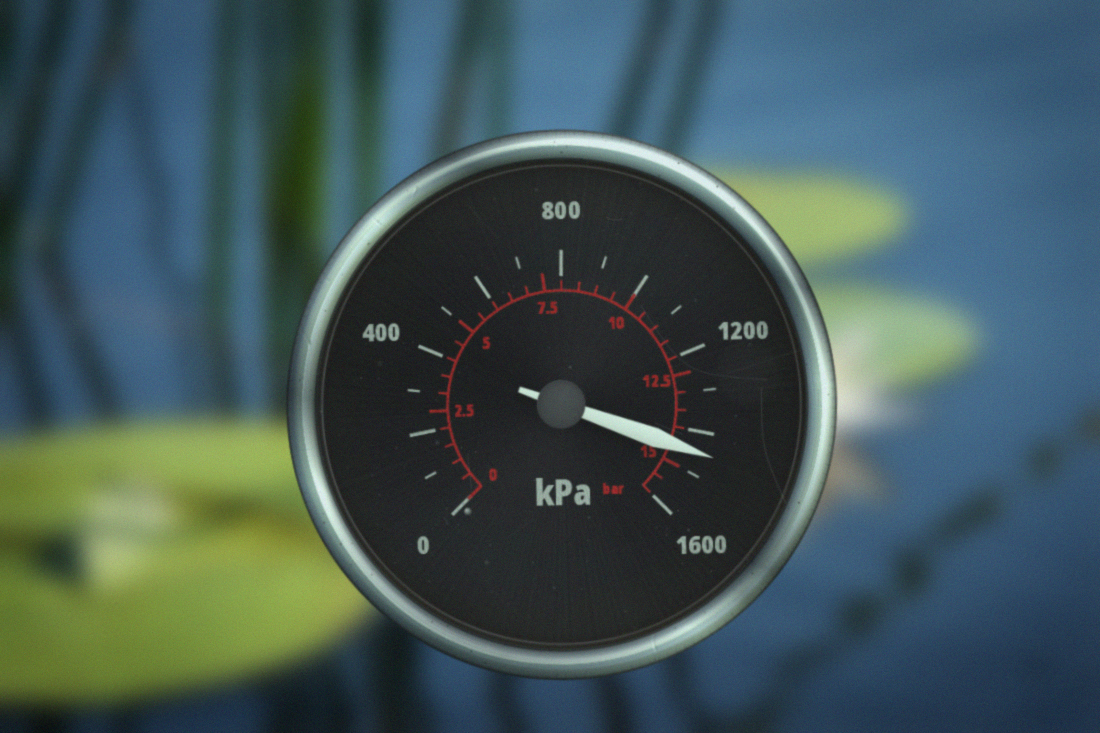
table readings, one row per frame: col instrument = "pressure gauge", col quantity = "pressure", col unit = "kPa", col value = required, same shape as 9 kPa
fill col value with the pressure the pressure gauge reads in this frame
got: 1450 kPa
